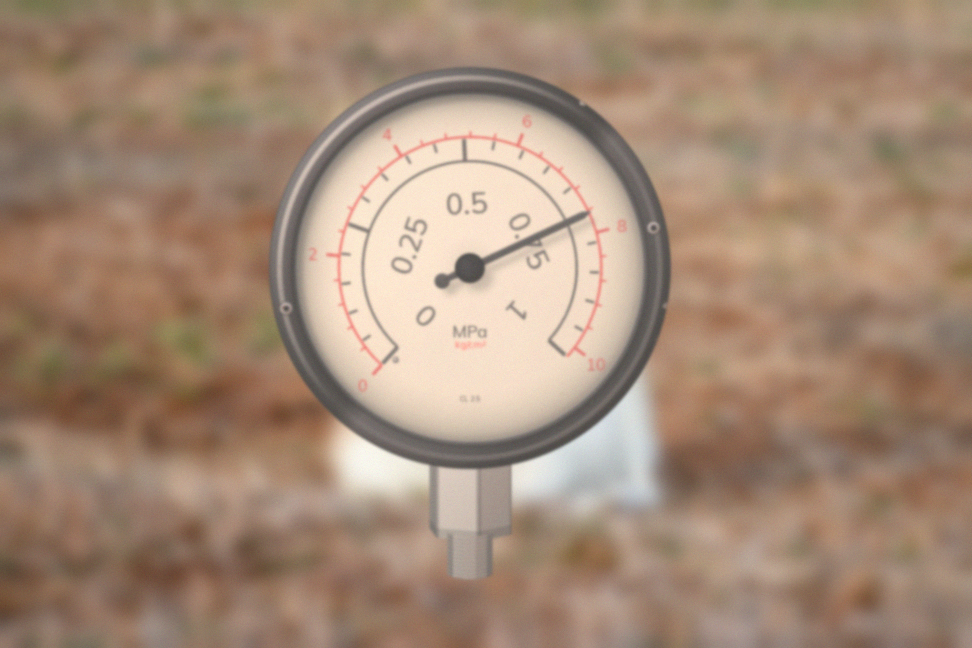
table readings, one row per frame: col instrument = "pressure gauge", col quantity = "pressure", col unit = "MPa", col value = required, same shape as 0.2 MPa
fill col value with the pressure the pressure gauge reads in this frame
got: 0.75 MPa
